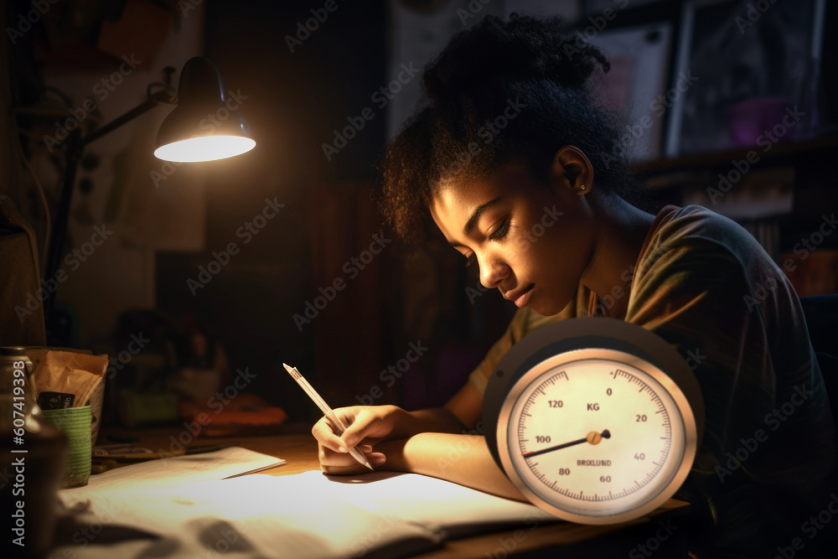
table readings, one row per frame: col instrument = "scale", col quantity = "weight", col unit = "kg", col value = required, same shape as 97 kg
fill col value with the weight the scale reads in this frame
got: 95 kg
